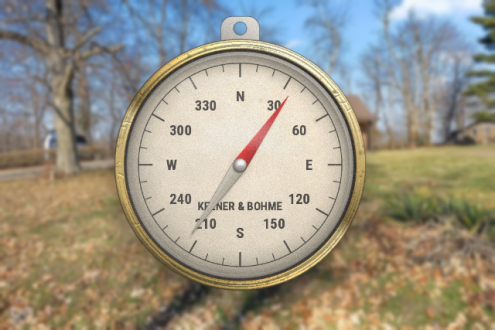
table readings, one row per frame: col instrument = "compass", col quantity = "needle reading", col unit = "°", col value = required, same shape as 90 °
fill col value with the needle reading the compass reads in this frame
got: 35 °
